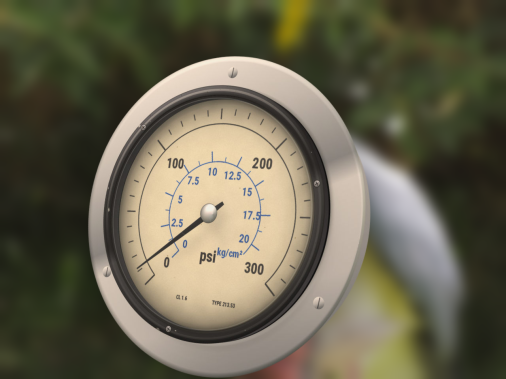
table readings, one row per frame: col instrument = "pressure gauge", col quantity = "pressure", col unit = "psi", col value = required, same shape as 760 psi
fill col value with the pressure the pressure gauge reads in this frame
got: 10 psi
